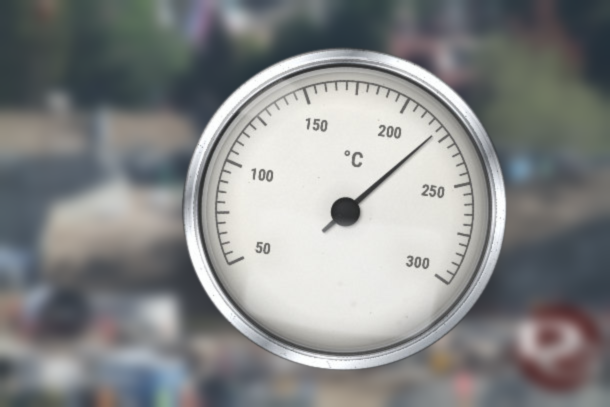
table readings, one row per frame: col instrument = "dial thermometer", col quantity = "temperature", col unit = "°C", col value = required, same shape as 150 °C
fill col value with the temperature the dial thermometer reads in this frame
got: 220 °C
